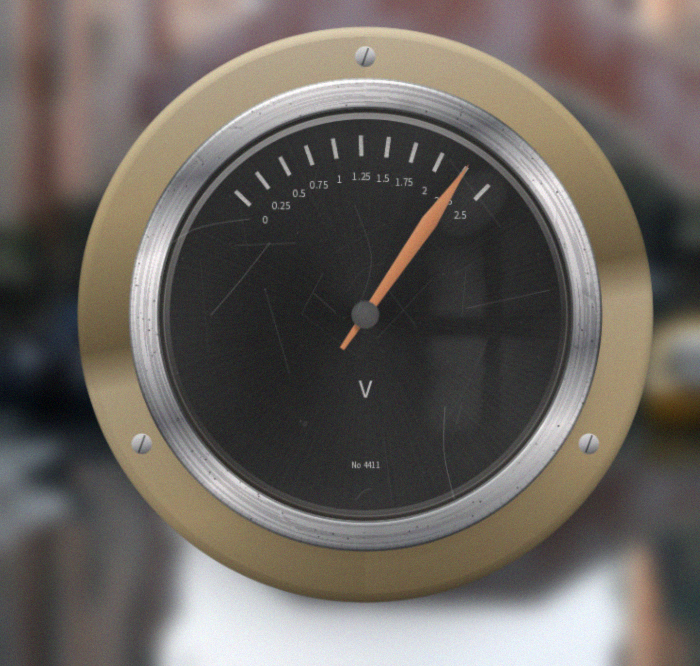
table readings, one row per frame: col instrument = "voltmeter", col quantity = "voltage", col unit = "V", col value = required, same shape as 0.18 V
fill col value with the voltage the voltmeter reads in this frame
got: 2.25 V
